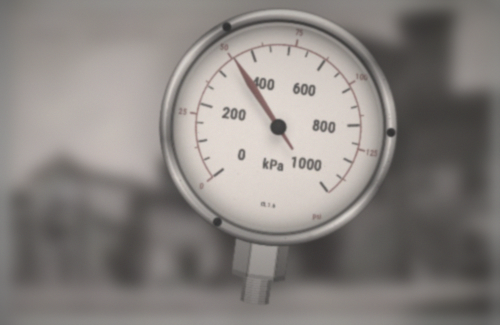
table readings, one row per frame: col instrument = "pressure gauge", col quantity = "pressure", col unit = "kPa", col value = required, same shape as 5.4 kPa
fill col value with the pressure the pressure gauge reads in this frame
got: 350 kPa
